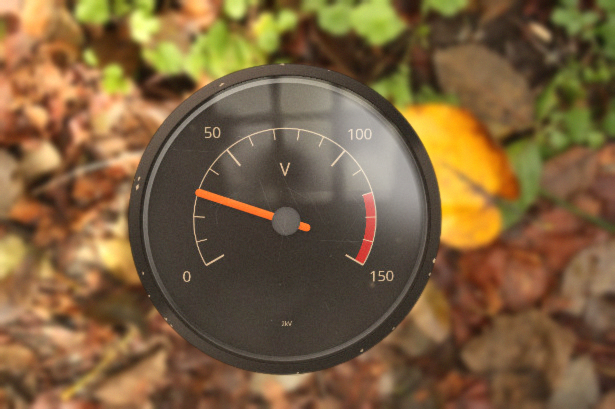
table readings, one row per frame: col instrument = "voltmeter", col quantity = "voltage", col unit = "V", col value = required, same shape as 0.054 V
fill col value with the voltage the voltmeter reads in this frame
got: 30 V
